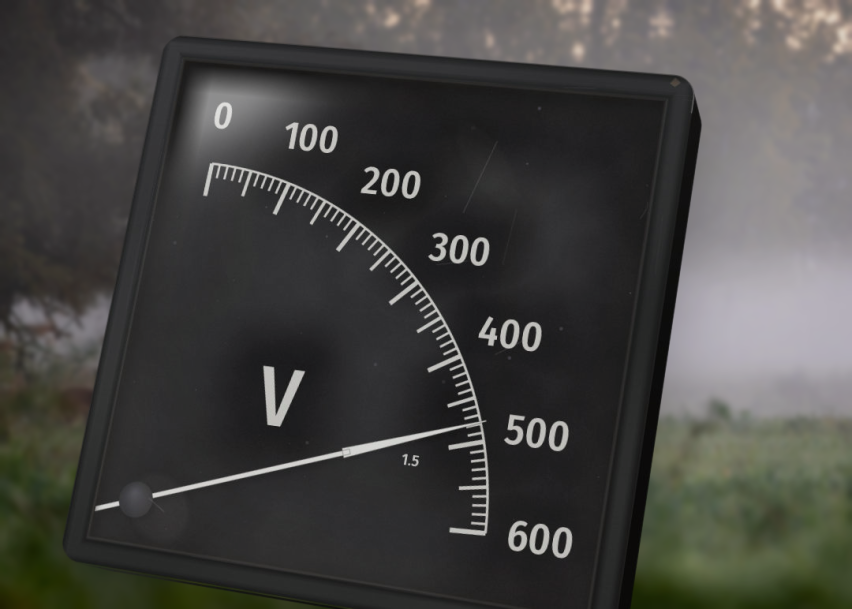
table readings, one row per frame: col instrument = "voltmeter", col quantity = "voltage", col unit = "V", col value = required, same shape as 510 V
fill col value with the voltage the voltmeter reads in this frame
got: 480 V
